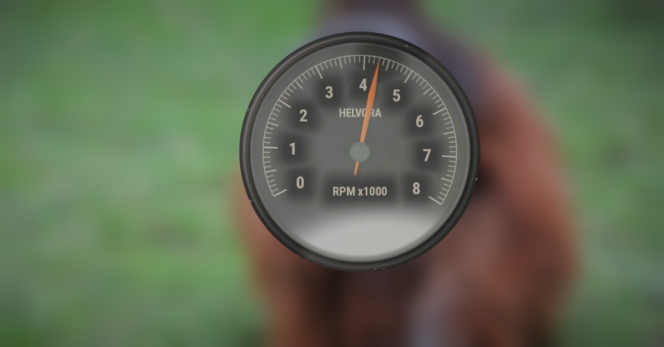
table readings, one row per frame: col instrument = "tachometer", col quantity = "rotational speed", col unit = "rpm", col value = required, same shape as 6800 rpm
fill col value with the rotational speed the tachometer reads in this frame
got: 4300 rpm
